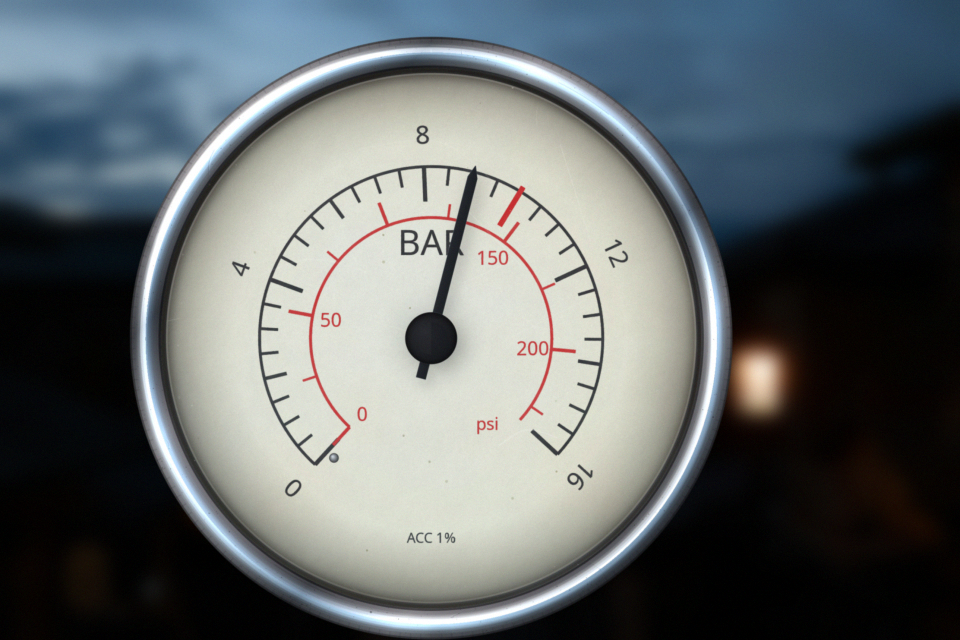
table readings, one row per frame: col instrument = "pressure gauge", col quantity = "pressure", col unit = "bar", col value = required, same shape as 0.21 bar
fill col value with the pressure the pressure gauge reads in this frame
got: 9 bar
